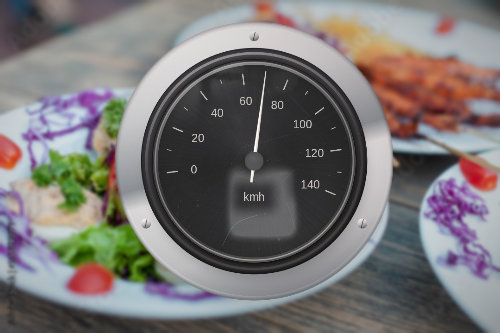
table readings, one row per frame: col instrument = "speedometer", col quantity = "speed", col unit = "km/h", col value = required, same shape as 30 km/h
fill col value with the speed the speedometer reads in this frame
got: 70 km/h
